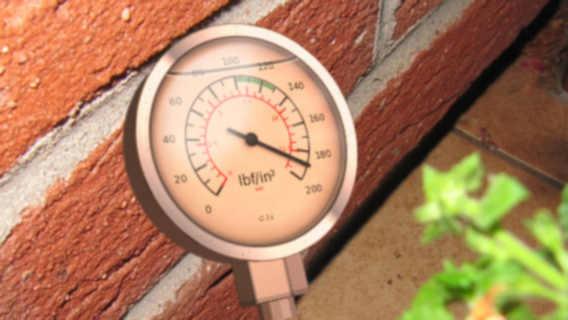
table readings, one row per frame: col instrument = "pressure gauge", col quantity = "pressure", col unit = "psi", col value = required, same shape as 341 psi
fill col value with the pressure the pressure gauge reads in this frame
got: 190 psi
